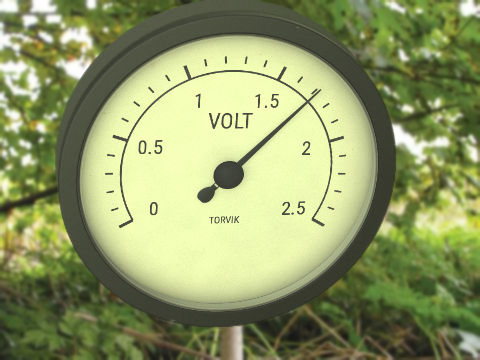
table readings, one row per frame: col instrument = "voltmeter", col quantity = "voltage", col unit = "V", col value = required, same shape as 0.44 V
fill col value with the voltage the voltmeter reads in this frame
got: 1.7 V
